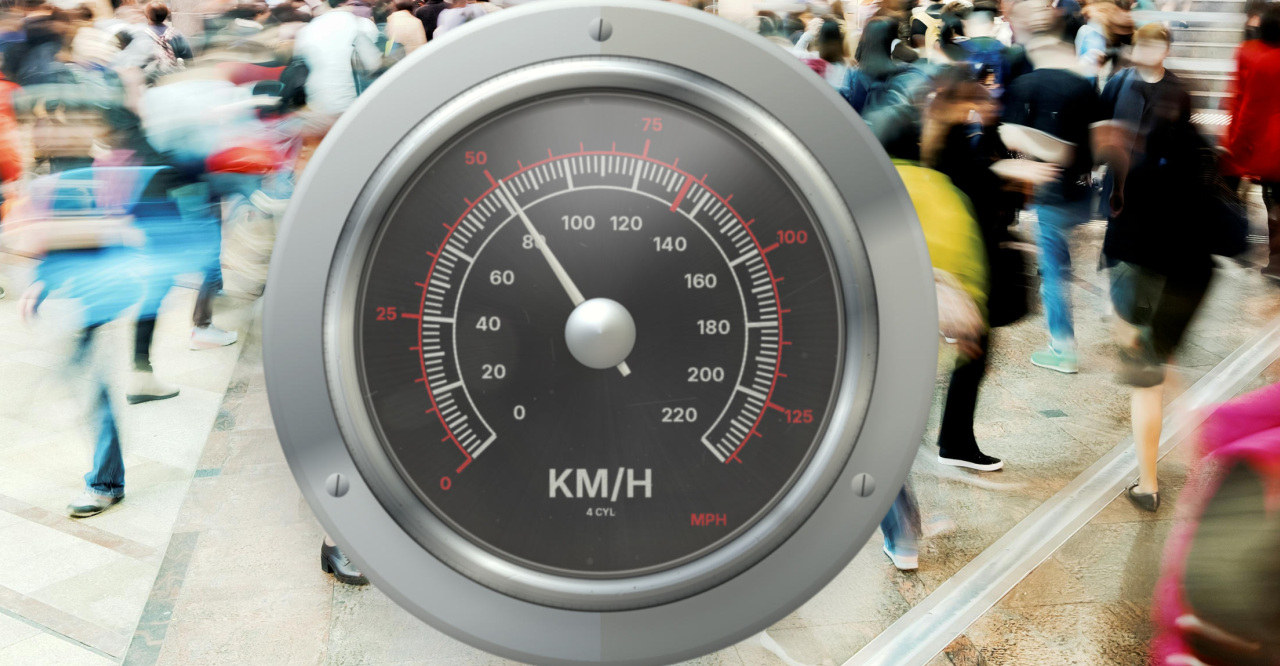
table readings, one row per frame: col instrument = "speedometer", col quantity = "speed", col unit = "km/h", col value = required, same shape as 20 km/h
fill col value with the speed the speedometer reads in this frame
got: 82 km/h
